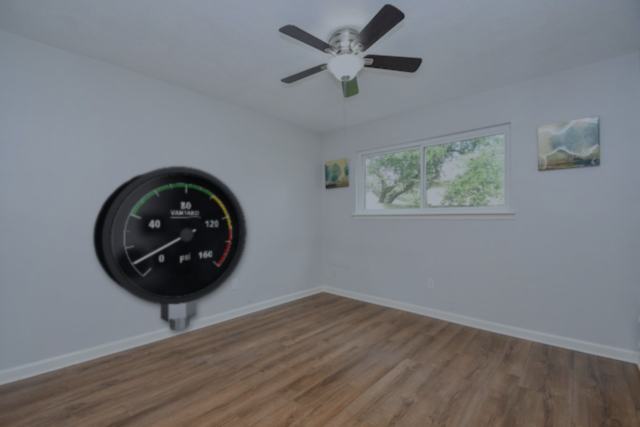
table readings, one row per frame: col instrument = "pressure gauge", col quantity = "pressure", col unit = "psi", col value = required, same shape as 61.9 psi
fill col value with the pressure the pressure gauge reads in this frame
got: 10 psi
